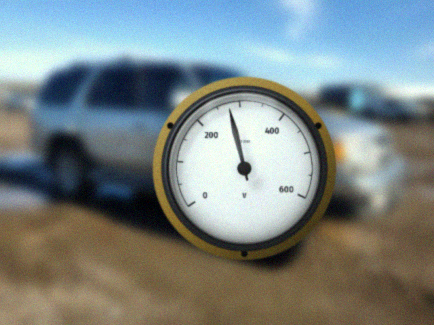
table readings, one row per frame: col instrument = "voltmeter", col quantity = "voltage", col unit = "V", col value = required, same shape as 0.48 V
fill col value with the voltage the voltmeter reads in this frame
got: 275 V
